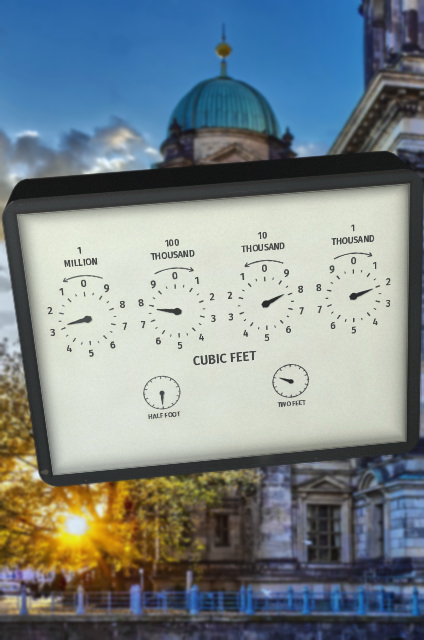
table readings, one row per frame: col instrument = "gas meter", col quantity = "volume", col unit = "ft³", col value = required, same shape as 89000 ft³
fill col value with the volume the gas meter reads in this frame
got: 278200 ft³
